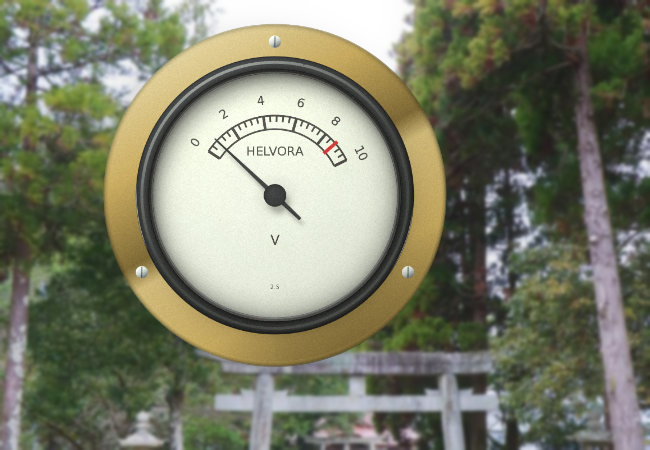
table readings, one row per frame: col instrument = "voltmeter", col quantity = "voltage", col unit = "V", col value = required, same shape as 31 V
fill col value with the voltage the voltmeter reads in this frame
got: 0.8 V
